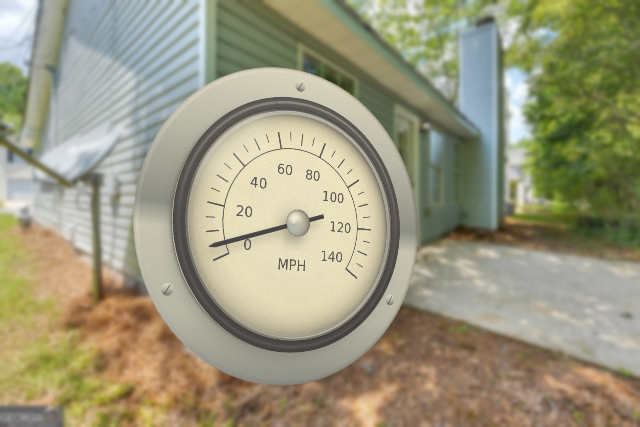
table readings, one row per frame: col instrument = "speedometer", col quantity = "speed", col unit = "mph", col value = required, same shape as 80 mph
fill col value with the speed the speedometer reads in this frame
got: 5 mph
